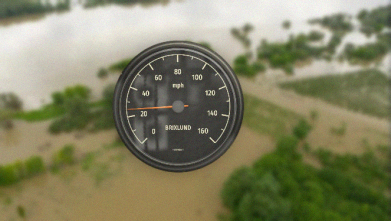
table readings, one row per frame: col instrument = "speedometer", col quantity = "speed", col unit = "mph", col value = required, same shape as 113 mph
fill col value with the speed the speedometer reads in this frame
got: 25 mph
